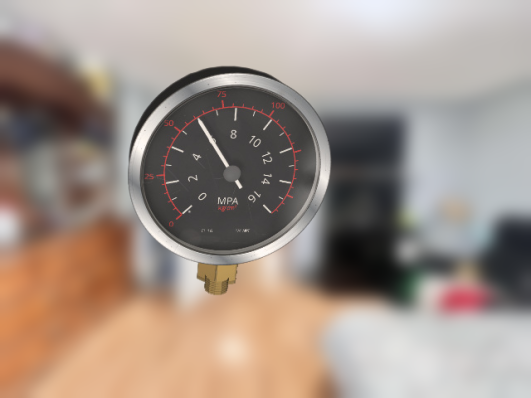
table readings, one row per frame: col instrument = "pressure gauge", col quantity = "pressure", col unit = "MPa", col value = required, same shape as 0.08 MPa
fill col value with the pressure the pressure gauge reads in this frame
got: 6 MPa
